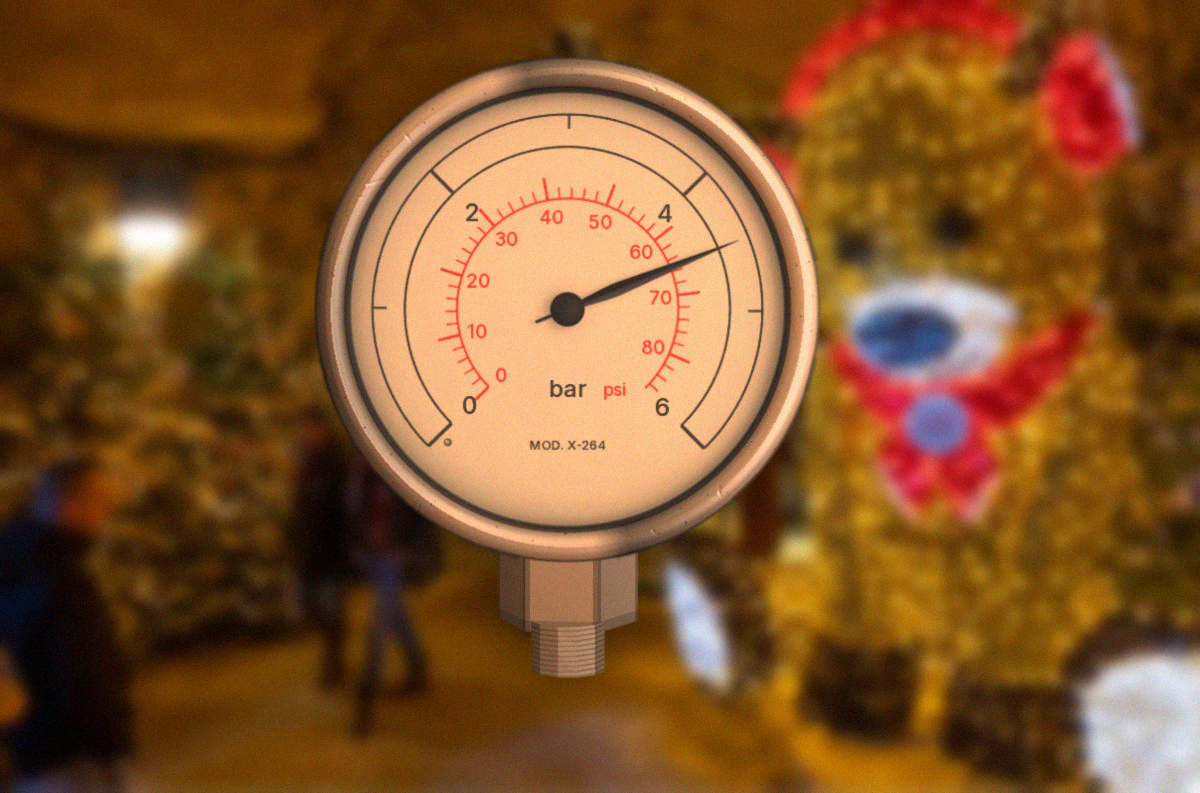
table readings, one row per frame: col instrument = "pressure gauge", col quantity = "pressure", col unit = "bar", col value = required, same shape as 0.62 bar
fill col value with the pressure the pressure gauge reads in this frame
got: 4.5 bar
